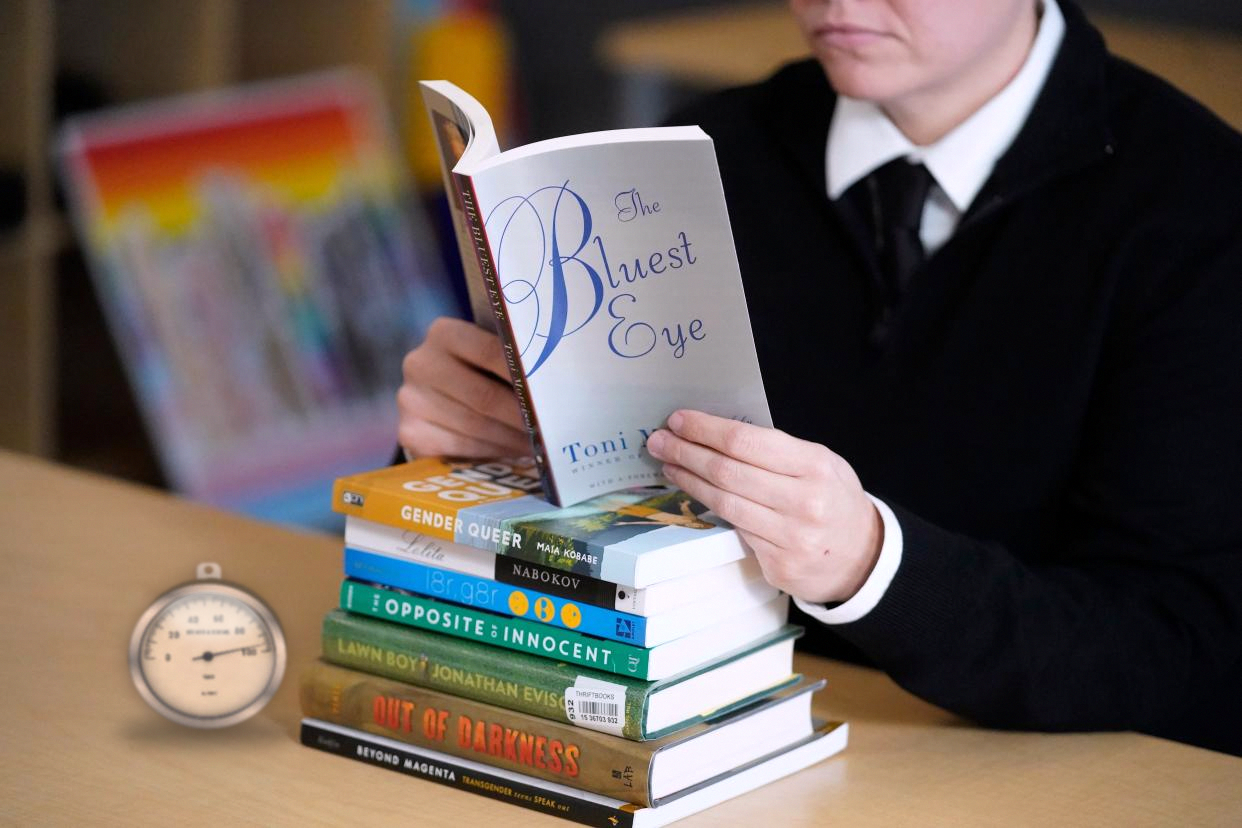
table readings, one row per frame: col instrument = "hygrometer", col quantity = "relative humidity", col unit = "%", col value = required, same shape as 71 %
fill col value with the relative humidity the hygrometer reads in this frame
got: 95 %
